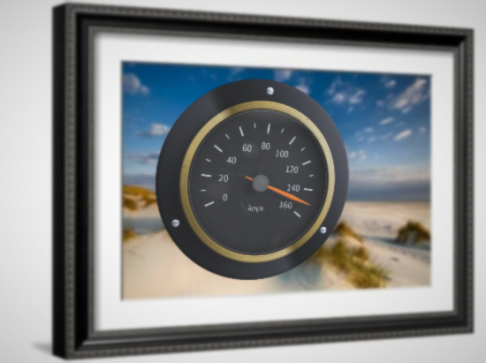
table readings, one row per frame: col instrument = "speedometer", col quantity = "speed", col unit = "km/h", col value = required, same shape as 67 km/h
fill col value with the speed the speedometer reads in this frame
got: 150 km/h
